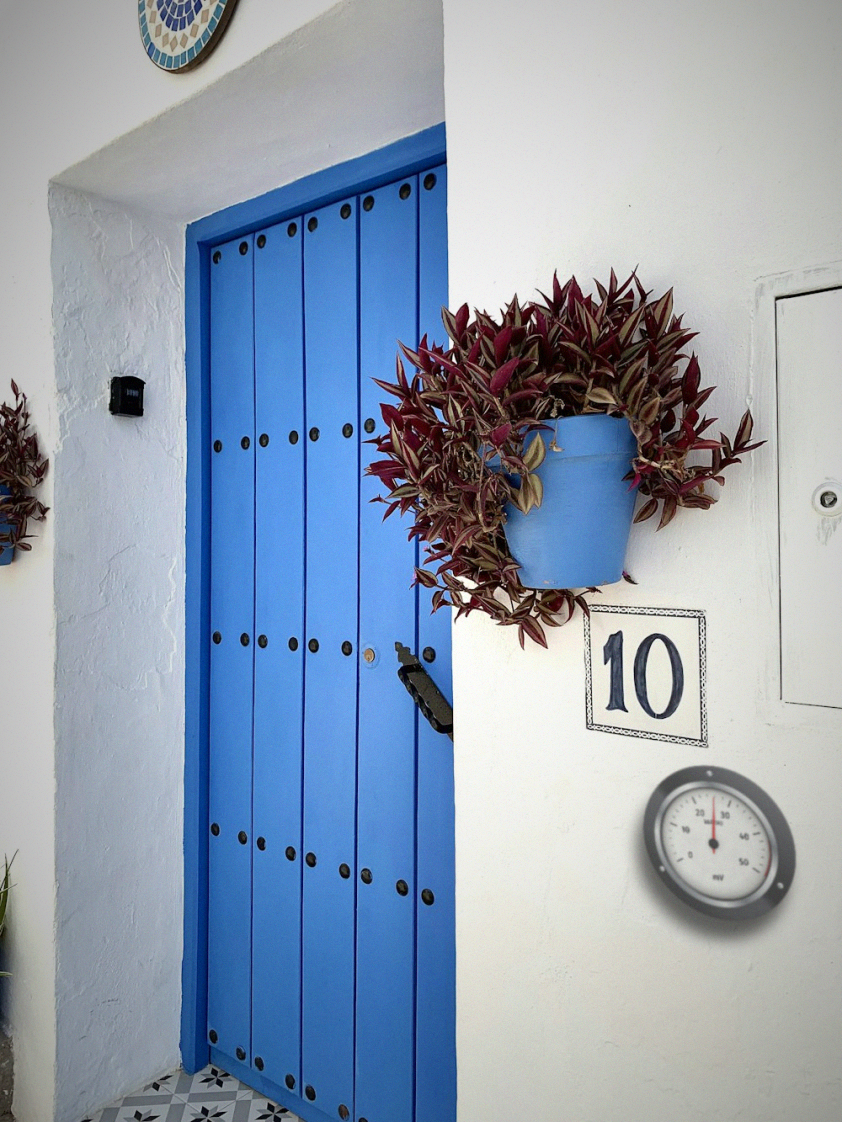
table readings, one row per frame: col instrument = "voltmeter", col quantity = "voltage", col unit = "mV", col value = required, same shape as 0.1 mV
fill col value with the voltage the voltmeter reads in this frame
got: 26 mV
